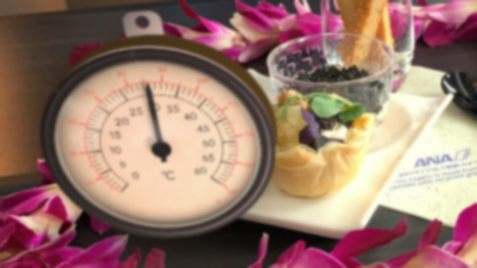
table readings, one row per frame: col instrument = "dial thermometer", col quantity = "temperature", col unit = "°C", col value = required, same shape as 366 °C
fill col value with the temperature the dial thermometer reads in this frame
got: 30 °C
